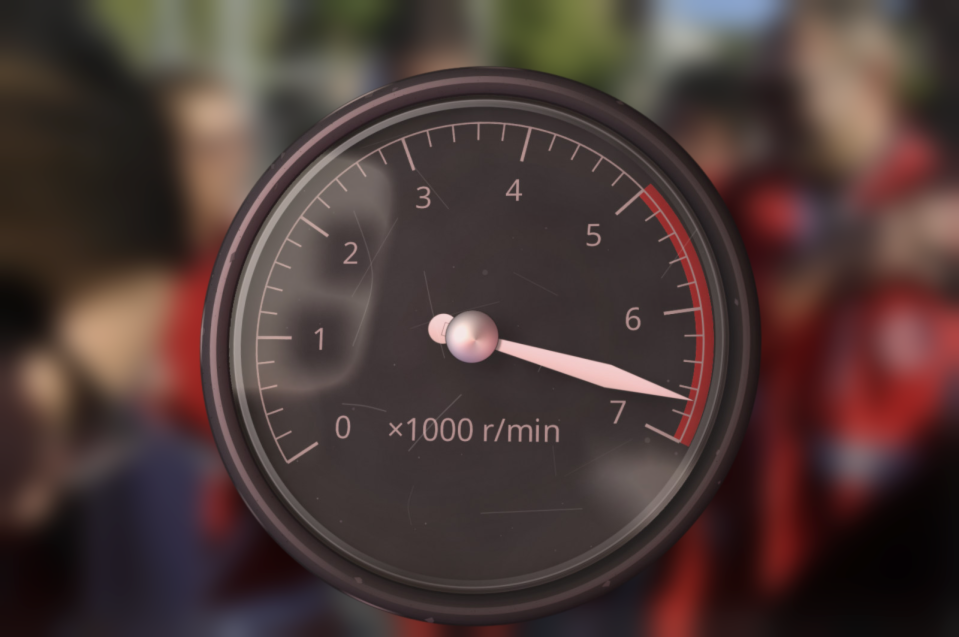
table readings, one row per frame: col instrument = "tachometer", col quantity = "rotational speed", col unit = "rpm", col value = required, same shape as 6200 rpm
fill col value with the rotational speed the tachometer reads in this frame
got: 6700 rpm
